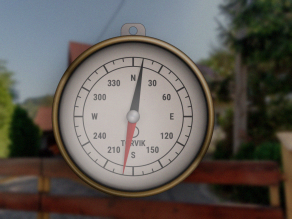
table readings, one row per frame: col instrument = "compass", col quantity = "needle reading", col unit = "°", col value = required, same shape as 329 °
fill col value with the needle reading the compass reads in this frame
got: 190 °
